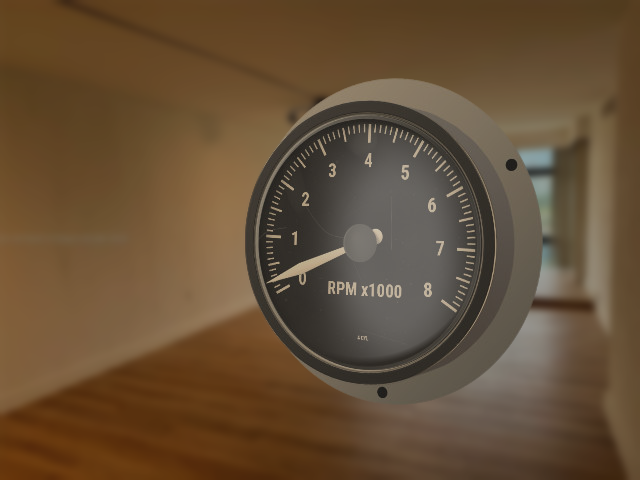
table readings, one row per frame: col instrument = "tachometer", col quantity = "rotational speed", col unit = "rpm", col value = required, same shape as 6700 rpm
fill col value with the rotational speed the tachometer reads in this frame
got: 200 rpm
